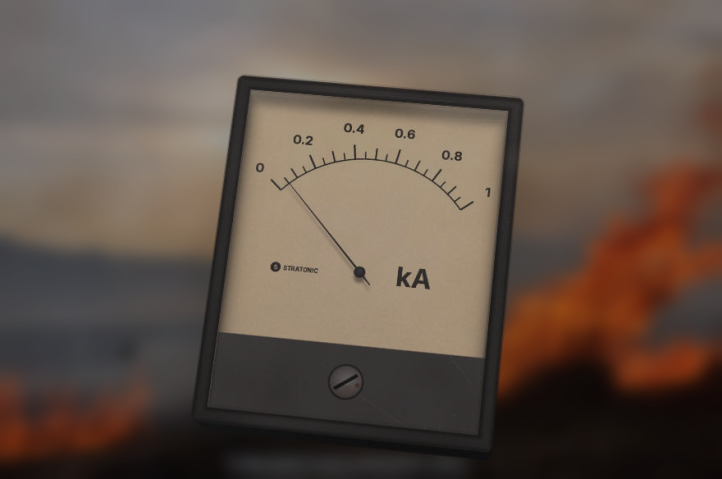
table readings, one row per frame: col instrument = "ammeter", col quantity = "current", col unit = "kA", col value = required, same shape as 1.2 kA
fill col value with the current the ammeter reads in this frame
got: 0.05 kA
